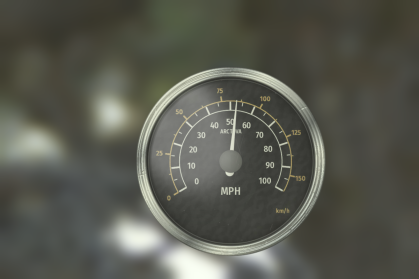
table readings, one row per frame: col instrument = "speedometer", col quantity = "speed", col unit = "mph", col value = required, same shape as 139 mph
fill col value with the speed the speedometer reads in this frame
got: 52.5 mph
